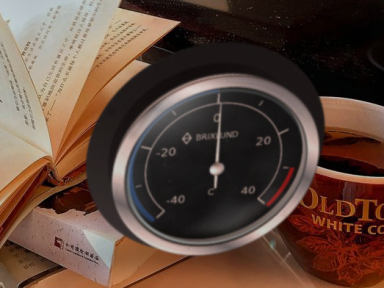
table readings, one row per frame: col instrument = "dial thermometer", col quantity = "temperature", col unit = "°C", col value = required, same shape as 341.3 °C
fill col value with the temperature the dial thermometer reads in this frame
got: 0 °C
